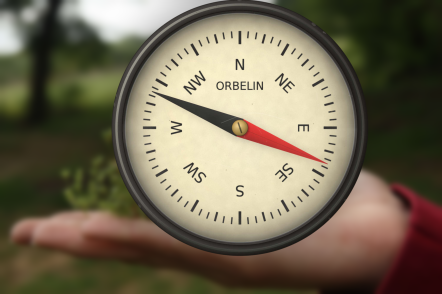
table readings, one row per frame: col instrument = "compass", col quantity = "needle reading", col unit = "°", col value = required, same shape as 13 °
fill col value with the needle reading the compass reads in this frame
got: 112.5 °
